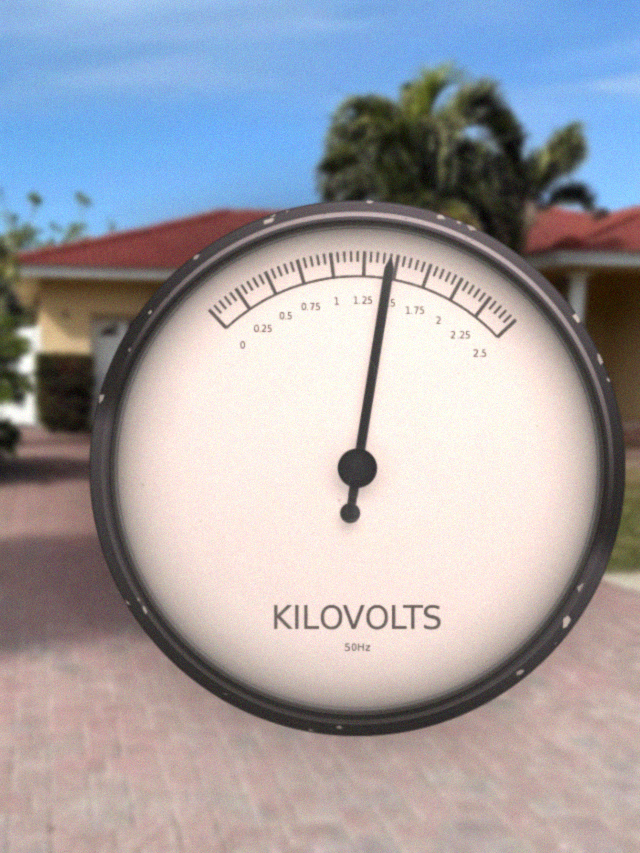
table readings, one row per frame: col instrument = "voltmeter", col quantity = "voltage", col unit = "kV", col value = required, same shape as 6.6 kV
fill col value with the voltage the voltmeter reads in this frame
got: 1.45 kV
